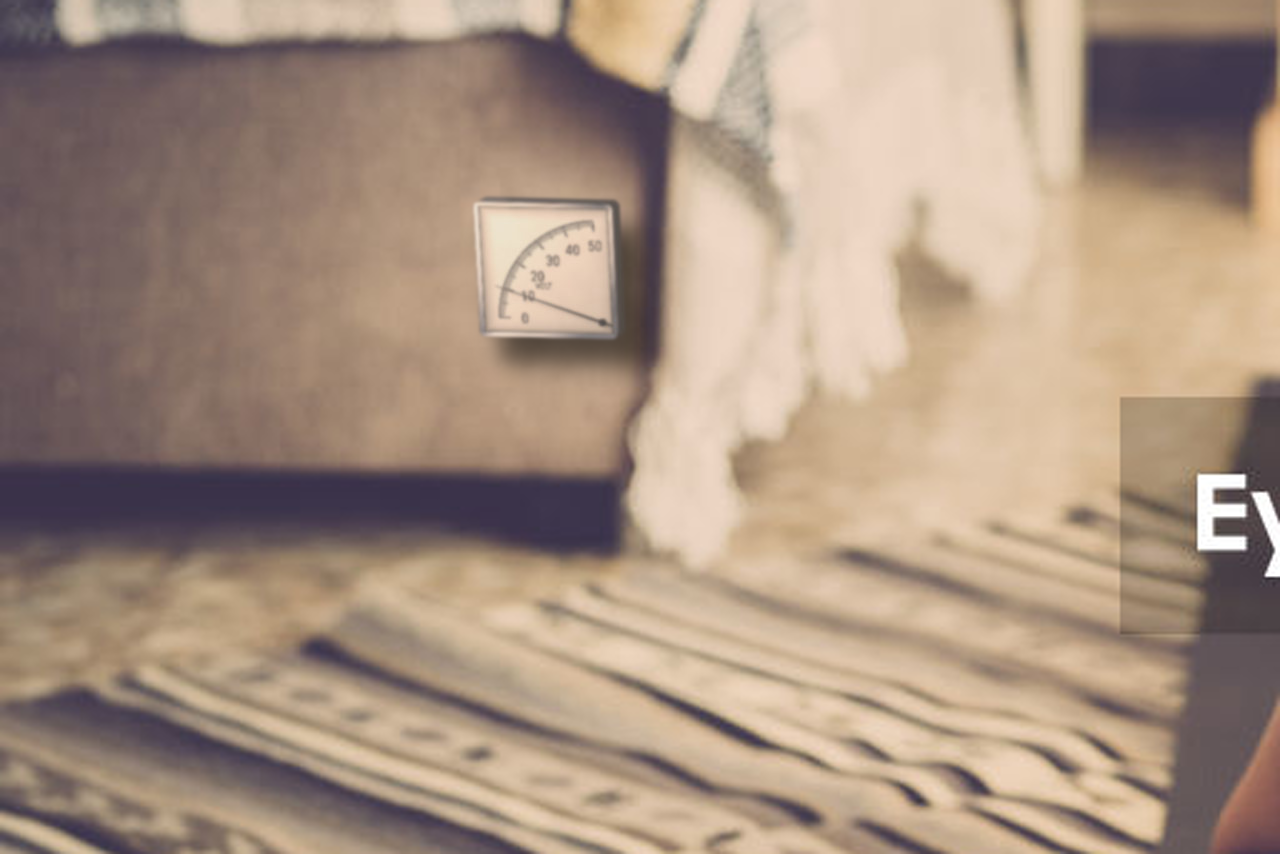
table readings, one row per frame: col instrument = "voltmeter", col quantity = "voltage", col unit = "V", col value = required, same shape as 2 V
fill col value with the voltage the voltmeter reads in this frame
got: 10 V
